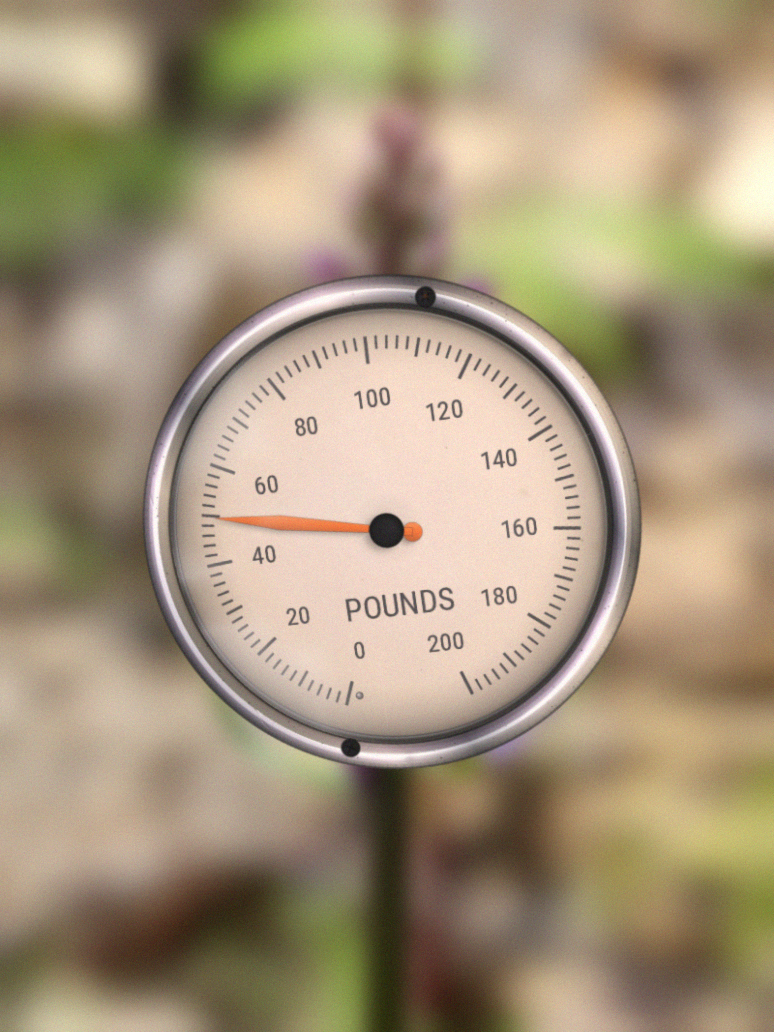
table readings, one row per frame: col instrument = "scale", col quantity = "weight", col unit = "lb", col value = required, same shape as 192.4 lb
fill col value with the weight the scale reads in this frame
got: 50 lb
